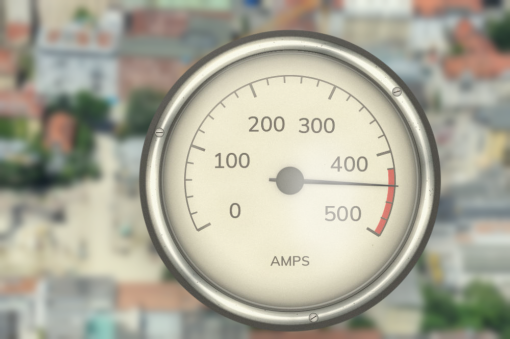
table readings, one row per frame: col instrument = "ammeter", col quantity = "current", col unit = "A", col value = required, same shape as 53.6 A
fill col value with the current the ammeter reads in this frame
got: 440 A
